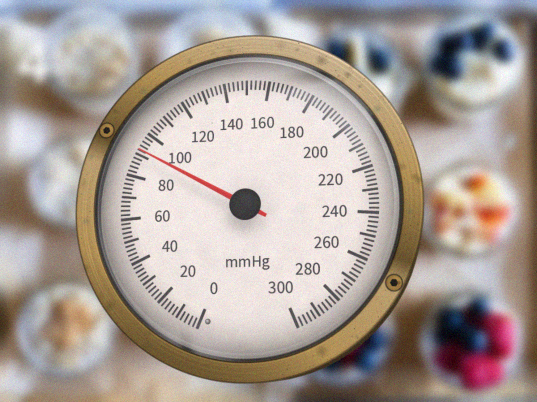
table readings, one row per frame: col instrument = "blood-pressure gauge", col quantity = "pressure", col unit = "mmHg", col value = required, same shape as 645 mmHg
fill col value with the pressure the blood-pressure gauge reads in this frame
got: 92 mmHg
